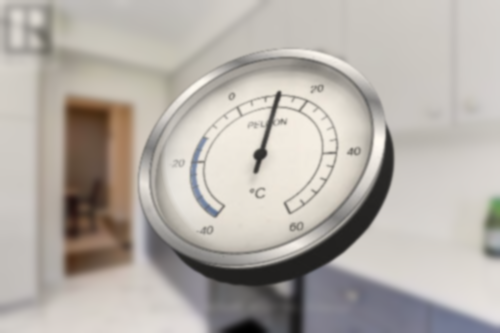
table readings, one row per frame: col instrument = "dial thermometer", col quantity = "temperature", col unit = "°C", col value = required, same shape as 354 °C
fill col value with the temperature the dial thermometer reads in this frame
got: 12 °C
